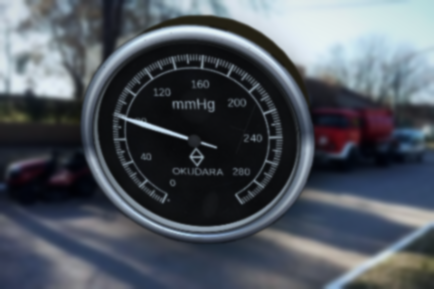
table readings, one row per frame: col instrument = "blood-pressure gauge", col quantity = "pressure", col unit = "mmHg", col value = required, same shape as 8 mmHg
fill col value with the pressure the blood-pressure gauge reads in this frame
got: 80 mmHg
